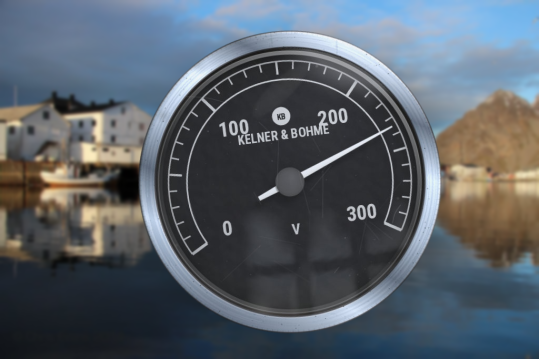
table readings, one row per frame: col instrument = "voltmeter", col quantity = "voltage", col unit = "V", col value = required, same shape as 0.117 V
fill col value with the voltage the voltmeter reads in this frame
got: 235 V
